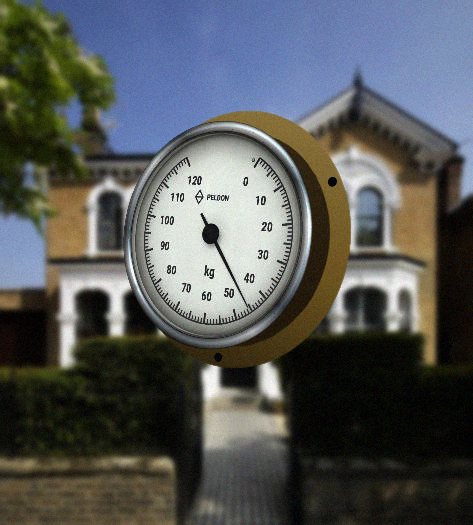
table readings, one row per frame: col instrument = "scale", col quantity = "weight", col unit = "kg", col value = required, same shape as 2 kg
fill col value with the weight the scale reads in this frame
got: 45 kg
